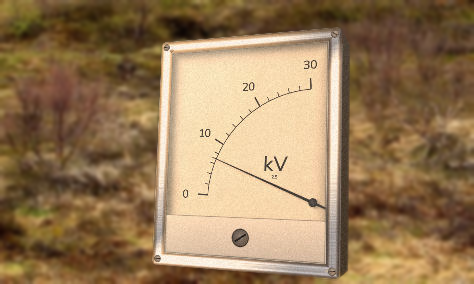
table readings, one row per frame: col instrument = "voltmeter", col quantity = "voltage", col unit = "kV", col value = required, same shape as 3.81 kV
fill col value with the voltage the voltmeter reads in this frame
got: 7 kV
